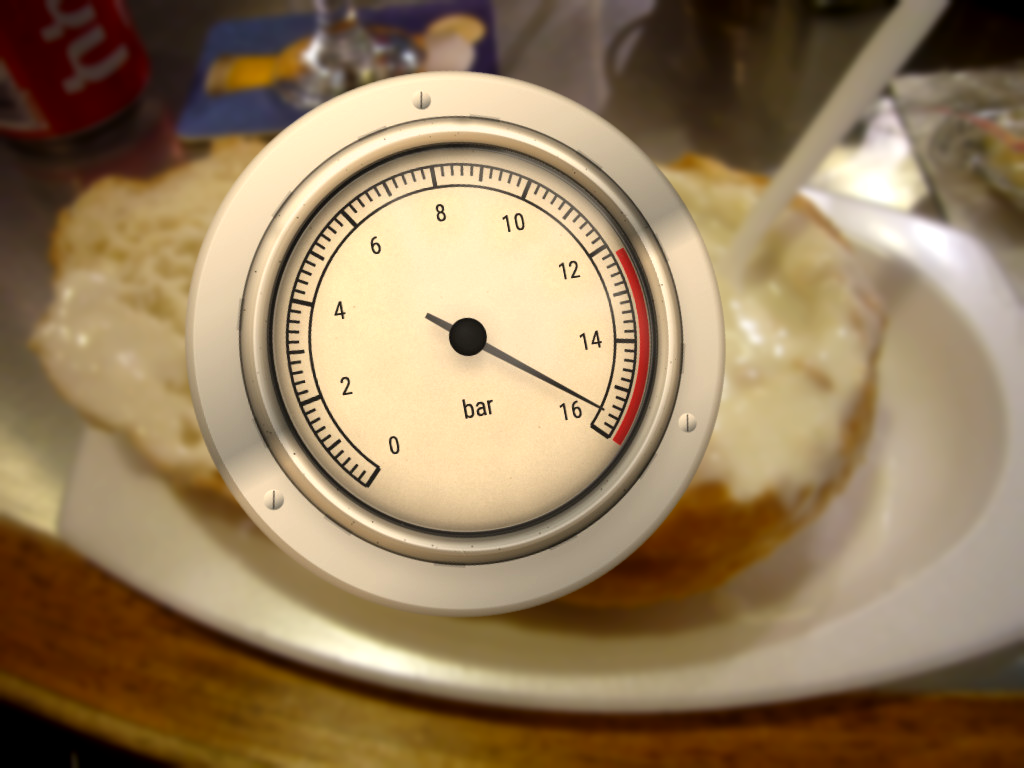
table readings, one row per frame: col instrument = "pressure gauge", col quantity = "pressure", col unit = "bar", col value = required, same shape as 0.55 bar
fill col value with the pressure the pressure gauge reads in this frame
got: 15.6 bar
